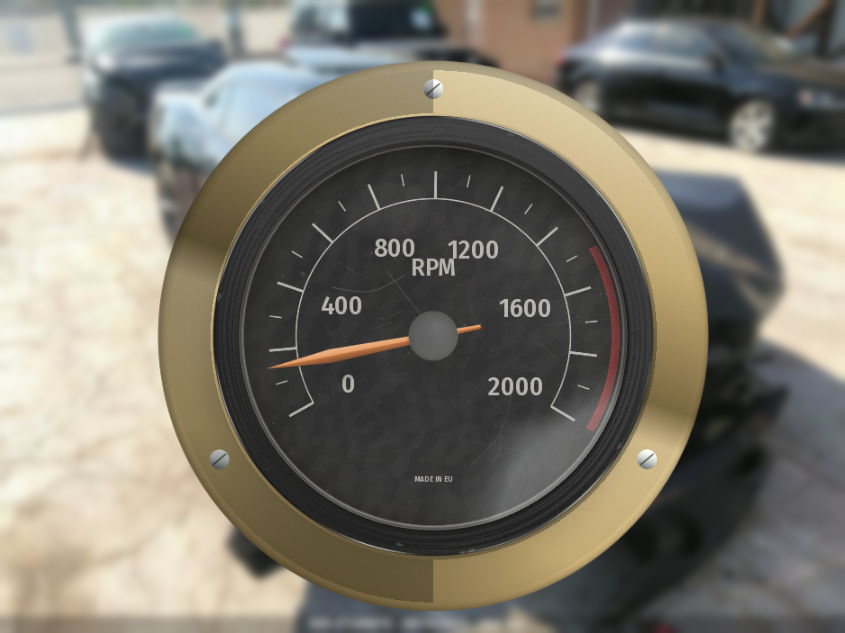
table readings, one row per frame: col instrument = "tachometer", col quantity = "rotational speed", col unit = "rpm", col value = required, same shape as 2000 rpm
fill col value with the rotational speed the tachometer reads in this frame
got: 150 rpm
